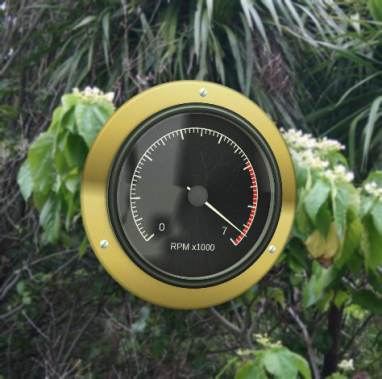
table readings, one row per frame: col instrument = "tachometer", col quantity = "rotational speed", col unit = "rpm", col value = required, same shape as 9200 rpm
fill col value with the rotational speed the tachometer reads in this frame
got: 6700 rpm
